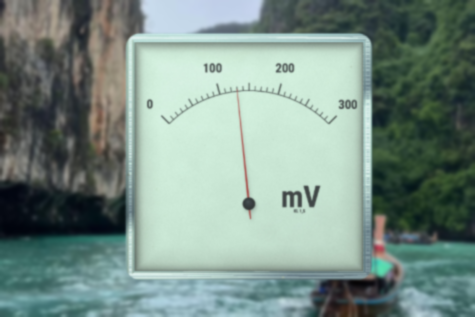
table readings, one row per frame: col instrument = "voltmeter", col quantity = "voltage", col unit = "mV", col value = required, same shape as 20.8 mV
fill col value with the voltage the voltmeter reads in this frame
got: 130 mV
